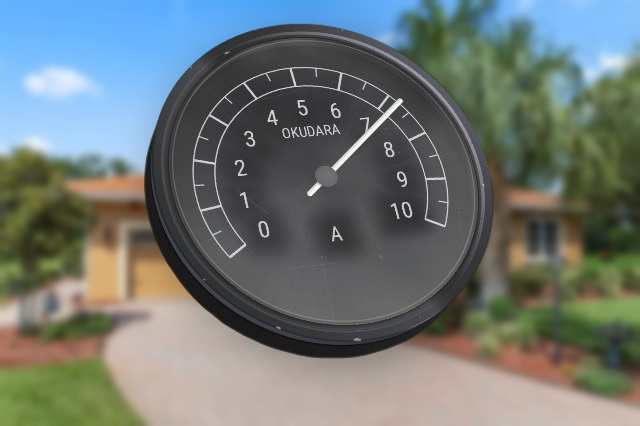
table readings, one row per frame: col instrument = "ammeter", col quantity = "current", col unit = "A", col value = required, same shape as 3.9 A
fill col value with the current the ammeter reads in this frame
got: 7.25 A
